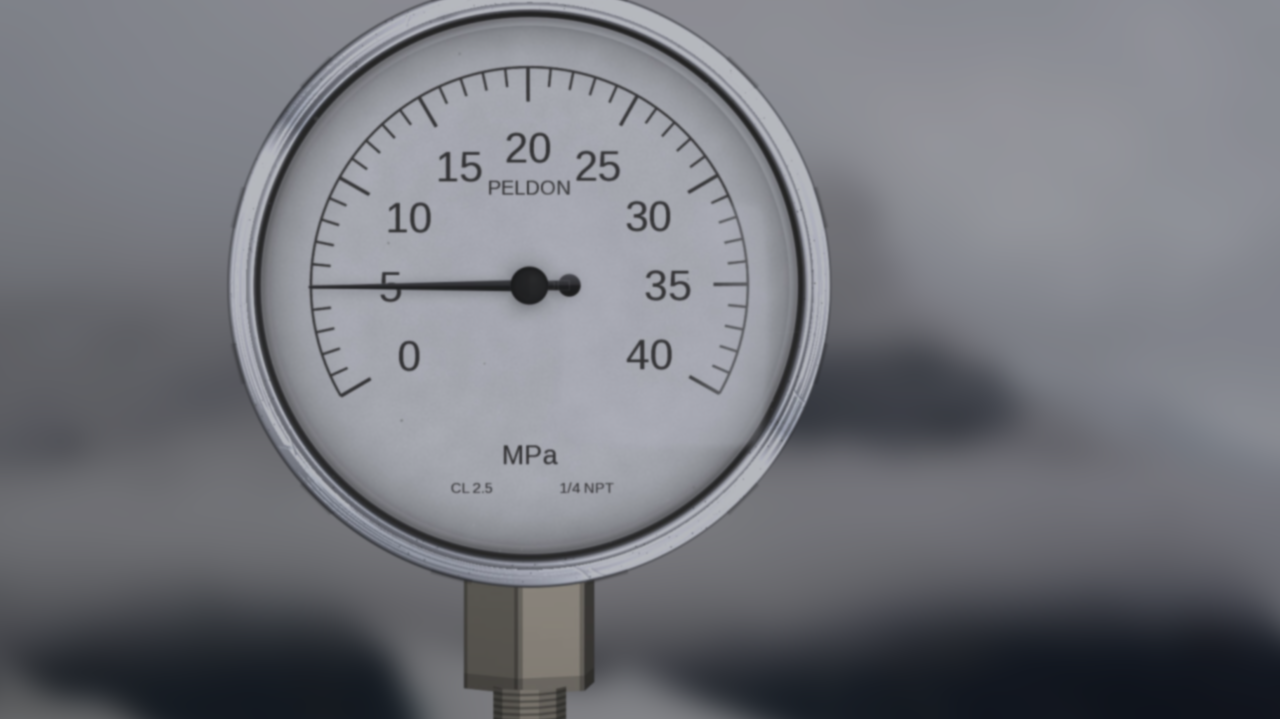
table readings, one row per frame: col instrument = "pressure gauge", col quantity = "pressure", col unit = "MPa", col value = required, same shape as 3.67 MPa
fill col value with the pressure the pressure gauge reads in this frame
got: 5 MPa
